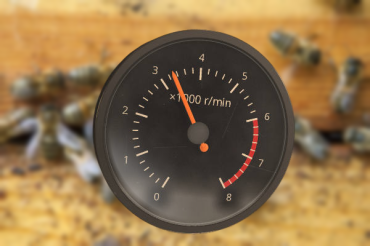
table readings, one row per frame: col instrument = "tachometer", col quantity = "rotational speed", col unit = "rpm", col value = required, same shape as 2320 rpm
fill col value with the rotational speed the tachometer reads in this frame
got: 3300 rpm
